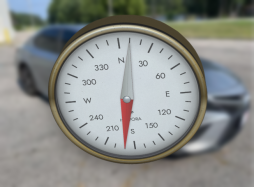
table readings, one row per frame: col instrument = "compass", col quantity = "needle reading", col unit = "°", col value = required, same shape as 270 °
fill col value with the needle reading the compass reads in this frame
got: 190 °
